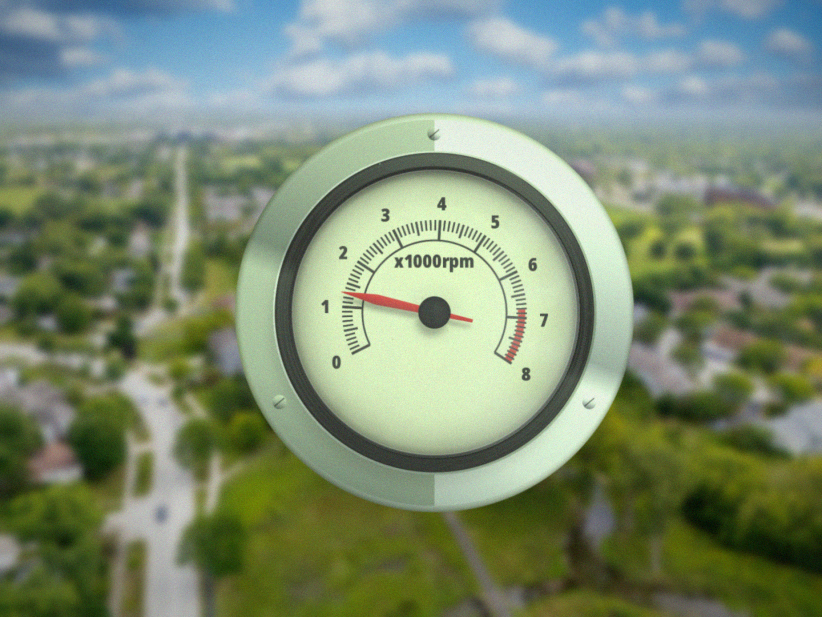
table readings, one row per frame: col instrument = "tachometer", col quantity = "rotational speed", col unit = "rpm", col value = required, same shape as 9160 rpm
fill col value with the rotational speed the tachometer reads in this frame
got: 1300 rpm
